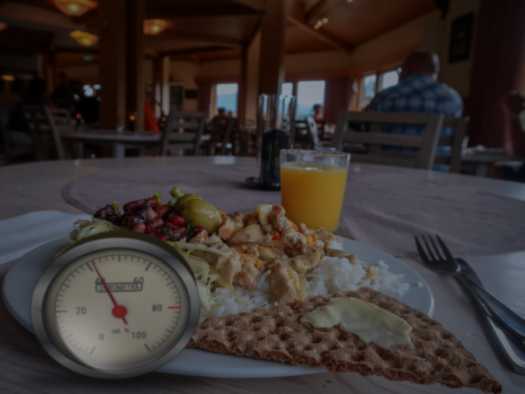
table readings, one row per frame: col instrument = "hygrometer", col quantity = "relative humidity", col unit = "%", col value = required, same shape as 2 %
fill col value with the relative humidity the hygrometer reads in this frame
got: 42 %
